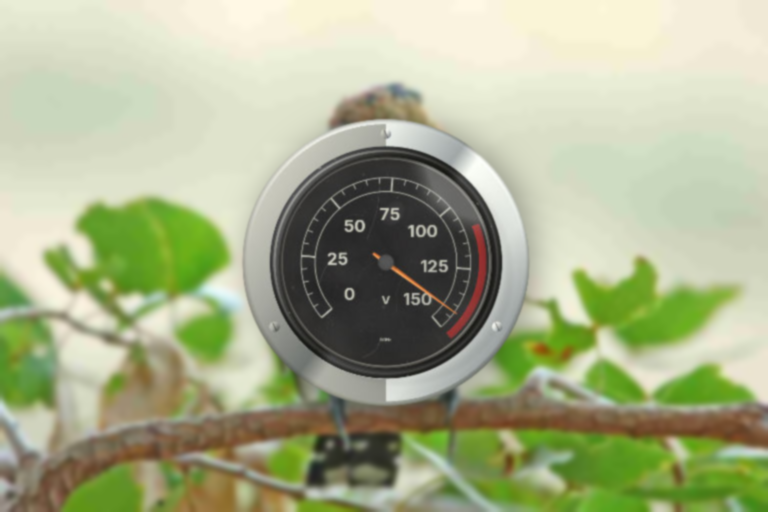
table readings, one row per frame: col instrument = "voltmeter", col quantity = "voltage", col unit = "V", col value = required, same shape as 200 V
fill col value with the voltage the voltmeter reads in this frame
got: 142.5 V
